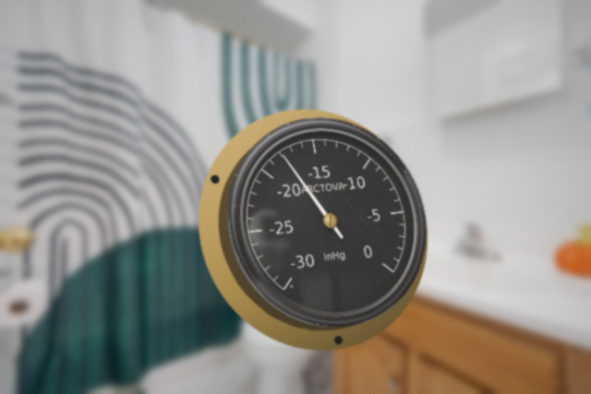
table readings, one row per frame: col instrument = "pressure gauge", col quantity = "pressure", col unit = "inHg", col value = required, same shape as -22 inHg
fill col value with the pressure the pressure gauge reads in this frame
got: -18 inHg
